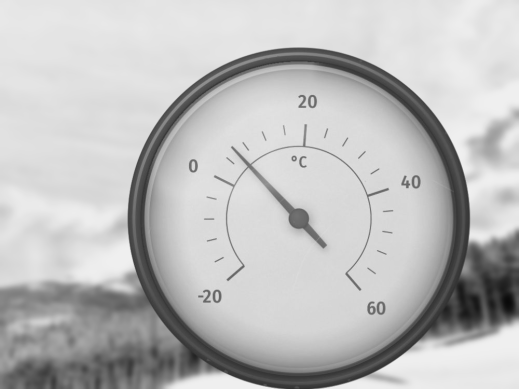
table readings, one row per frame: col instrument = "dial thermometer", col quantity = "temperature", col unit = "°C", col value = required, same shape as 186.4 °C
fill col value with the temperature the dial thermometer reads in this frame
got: 6 °C
